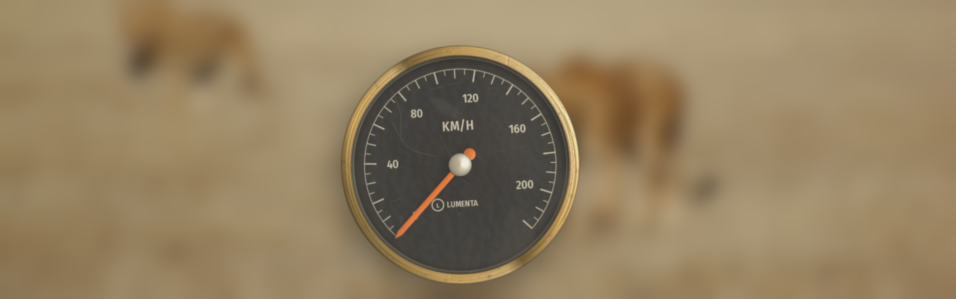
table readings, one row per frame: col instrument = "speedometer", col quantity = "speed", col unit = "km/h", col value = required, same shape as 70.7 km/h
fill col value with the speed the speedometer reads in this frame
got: 0 km/h
